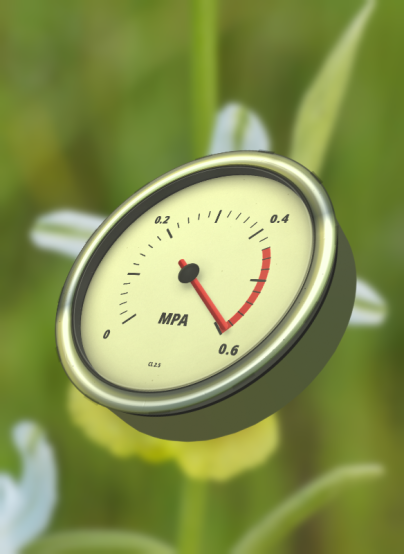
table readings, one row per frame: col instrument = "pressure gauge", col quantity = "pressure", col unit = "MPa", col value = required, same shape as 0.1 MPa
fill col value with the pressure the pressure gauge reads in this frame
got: 0.59 MPa
